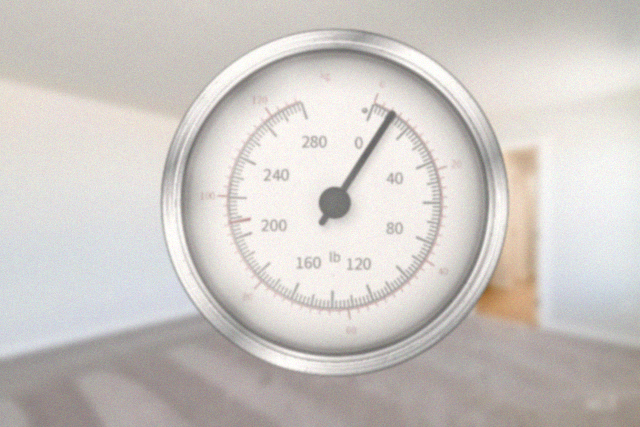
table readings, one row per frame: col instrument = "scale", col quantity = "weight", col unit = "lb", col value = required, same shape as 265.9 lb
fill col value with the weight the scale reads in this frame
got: 10 lb
